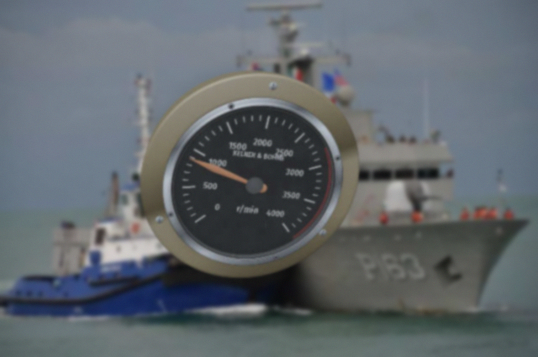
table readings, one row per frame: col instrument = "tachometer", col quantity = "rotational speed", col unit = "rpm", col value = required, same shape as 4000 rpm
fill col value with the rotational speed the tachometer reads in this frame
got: 900 rpm
